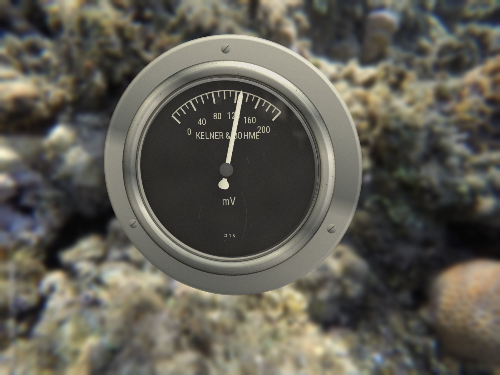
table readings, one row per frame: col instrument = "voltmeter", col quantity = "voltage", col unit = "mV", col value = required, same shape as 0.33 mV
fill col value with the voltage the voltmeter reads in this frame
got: 130 mV
